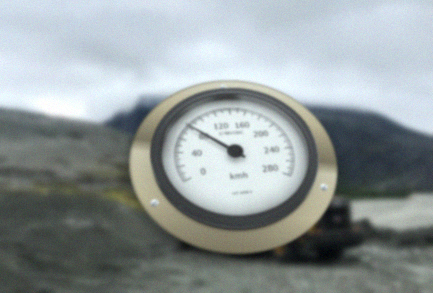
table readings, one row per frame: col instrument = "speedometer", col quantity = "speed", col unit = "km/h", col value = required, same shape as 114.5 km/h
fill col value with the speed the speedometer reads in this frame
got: 80 km/h
